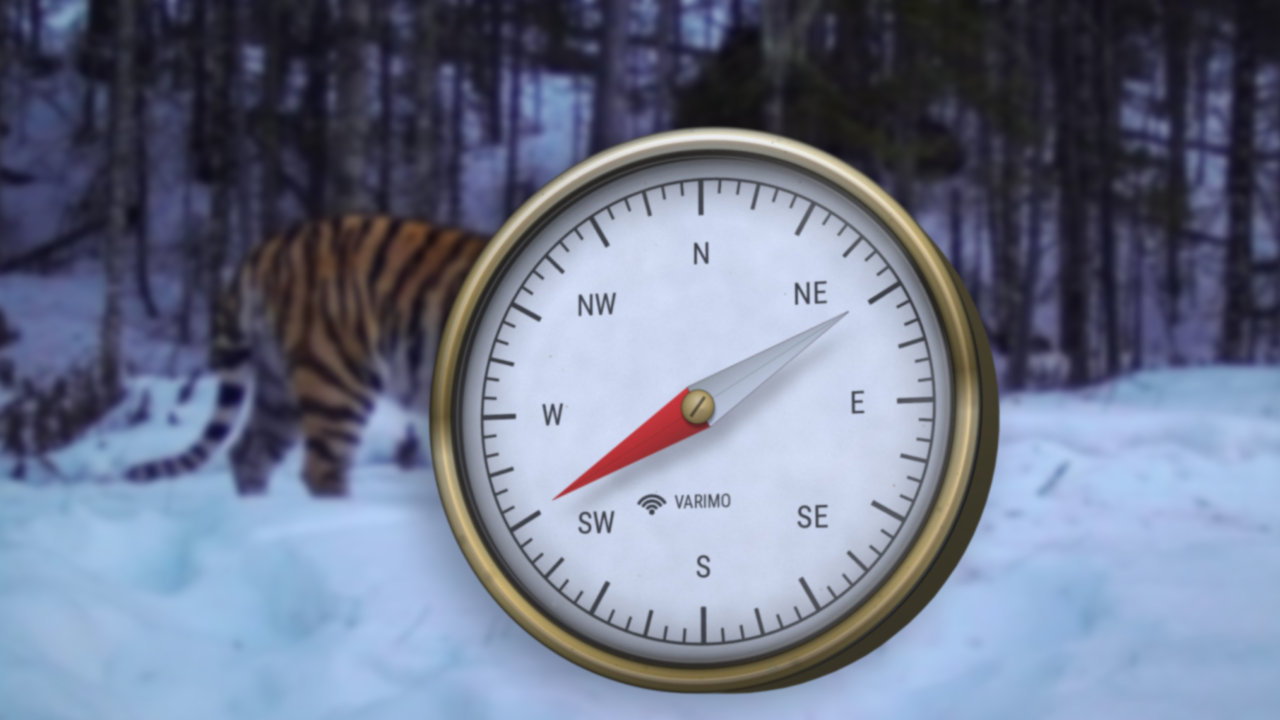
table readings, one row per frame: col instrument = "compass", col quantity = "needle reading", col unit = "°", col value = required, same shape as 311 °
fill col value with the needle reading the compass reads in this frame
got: 240 °
